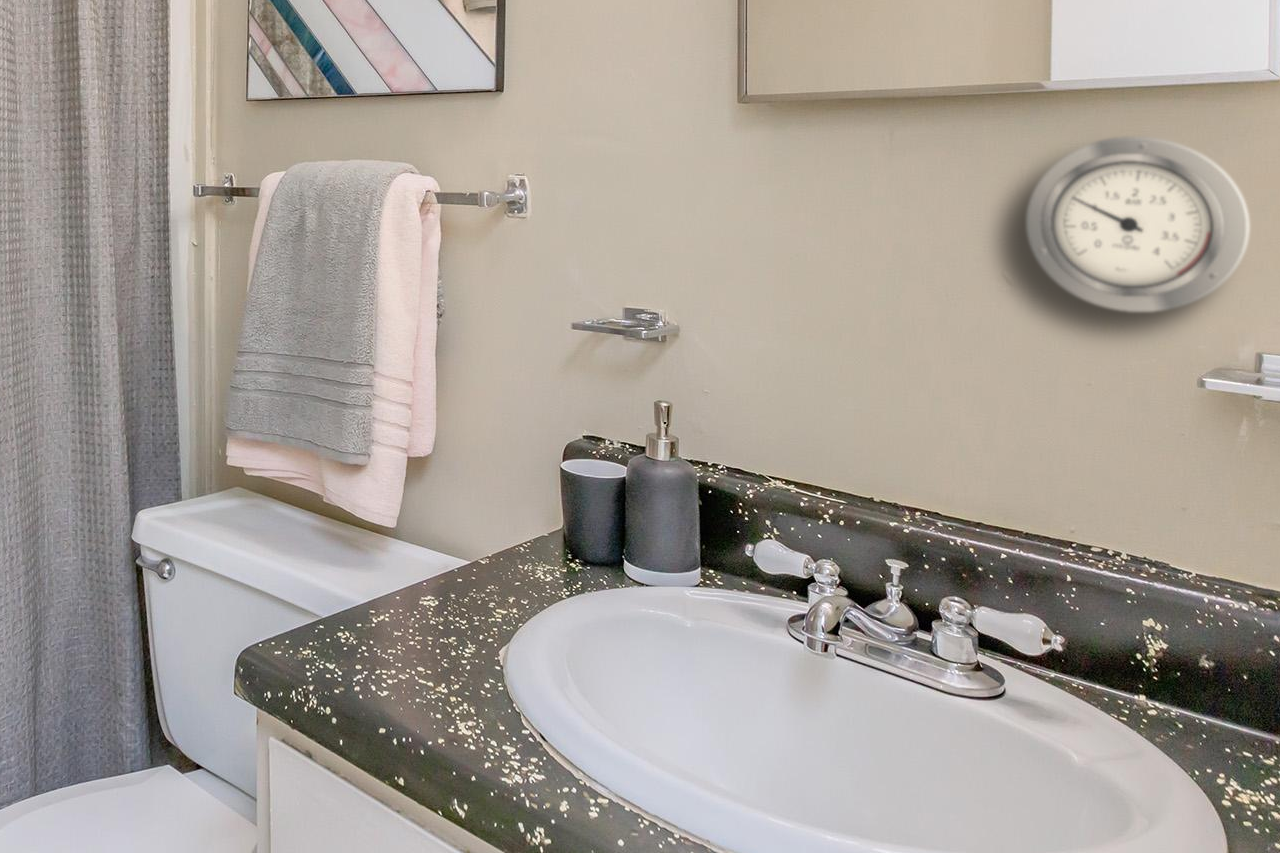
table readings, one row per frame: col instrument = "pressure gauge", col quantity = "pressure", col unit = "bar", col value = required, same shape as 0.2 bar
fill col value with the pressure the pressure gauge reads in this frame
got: 1 bar
